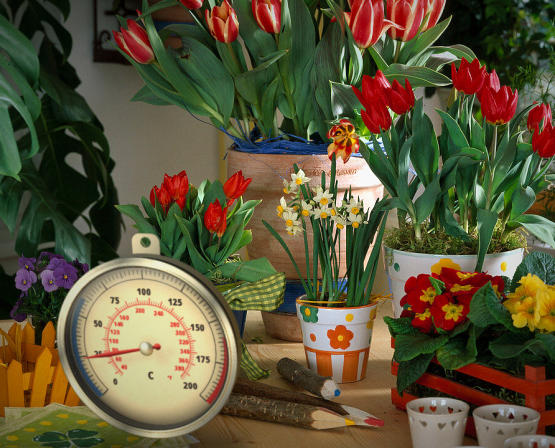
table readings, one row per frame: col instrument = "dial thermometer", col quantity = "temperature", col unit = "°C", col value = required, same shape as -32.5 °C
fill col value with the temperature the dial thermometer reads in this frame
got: 25 °C
